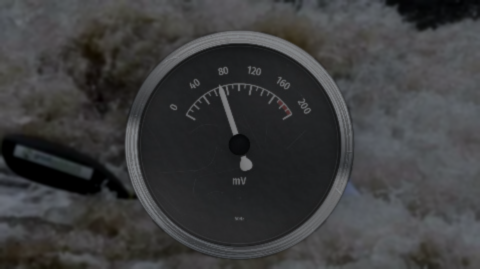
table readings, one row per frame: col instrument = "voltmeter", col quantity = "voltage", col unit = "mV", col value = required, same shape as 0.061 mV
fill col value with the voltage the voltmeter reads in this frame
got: 70 mV
